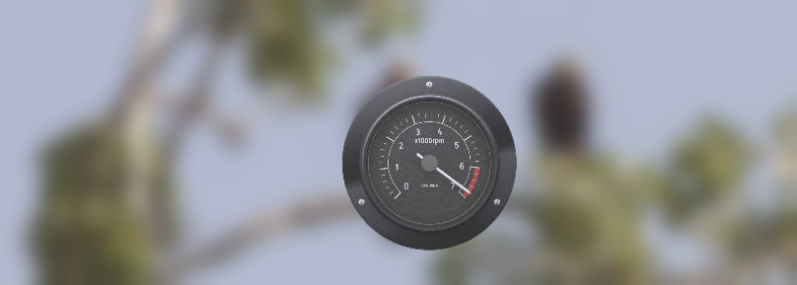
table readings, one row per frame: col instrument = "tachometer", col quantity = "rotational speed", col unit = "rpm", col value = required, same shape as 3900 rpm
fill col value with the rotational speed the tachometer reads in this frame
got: 6800 rpm
